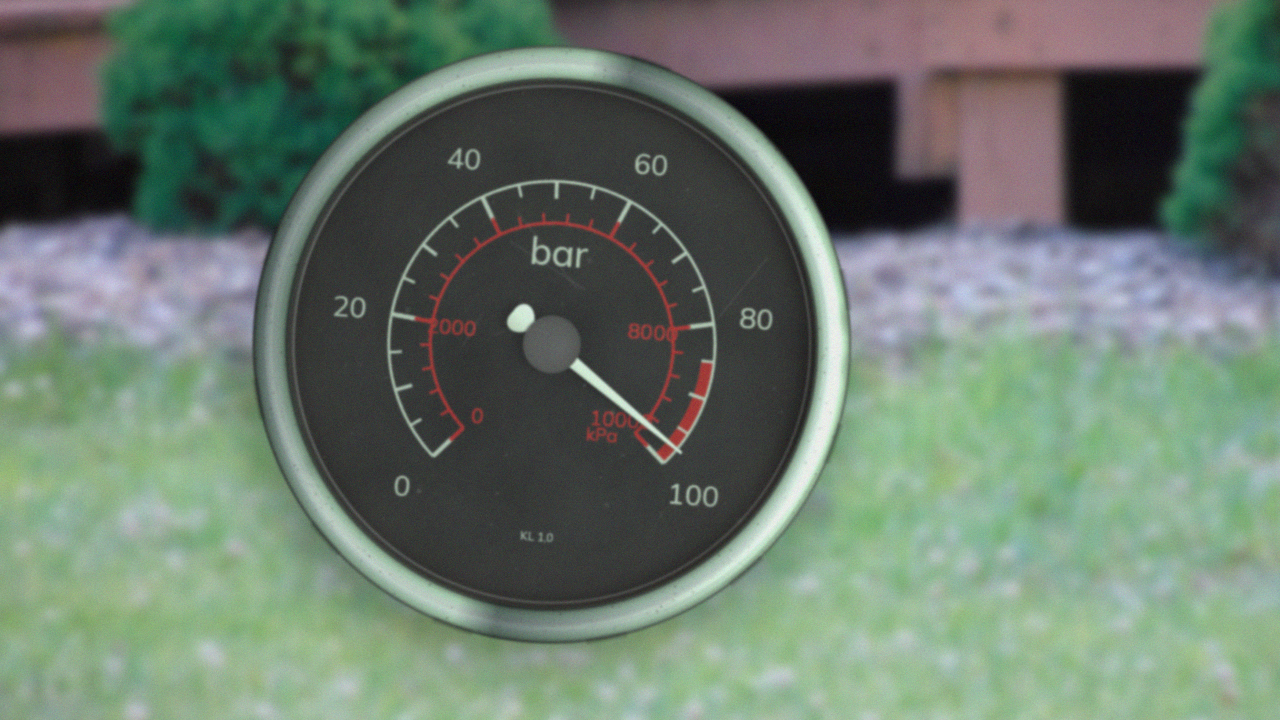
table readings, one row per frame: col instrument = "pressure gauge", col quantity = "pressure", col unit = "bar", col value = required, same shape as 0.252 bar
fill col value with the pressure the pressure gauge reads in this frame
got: 97.5 bar
